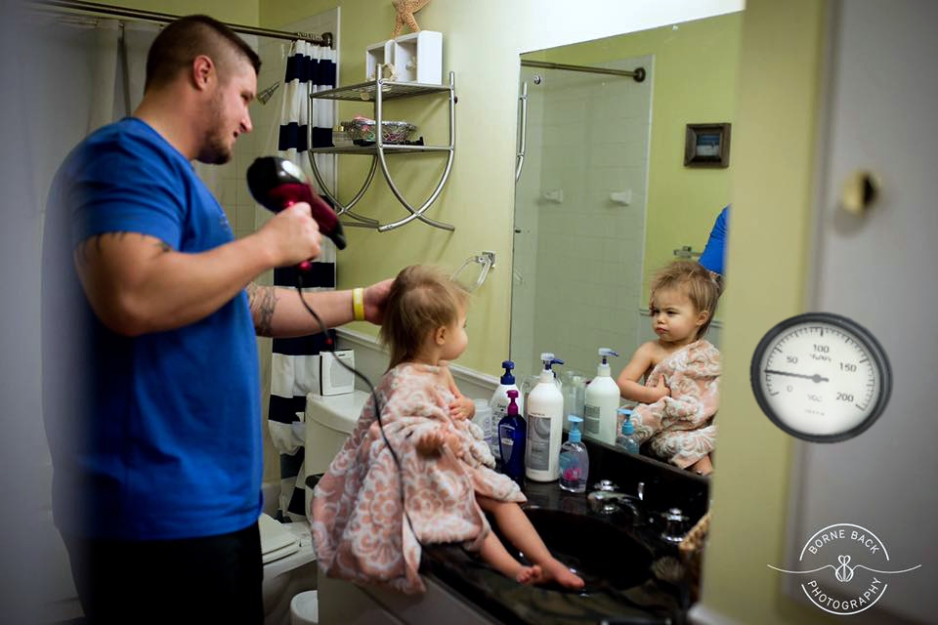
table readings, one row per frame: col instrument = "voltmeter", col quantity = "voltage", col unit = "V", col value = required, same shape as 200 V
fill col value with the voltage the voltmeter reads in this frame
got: 25 V
